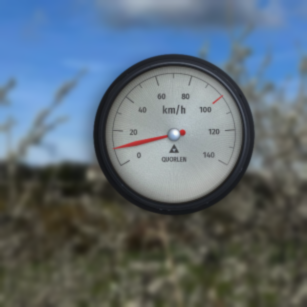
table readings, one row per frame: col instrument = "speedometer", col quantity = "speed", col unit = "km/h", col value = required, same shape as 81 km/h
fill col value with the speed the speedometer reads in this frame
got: 10 km/h
